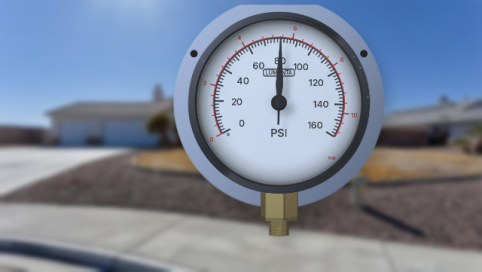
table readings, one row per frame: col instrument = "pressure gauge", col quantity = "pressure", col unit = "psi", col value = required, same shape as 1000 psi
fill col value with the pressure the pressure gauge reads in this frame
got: 80 psi
